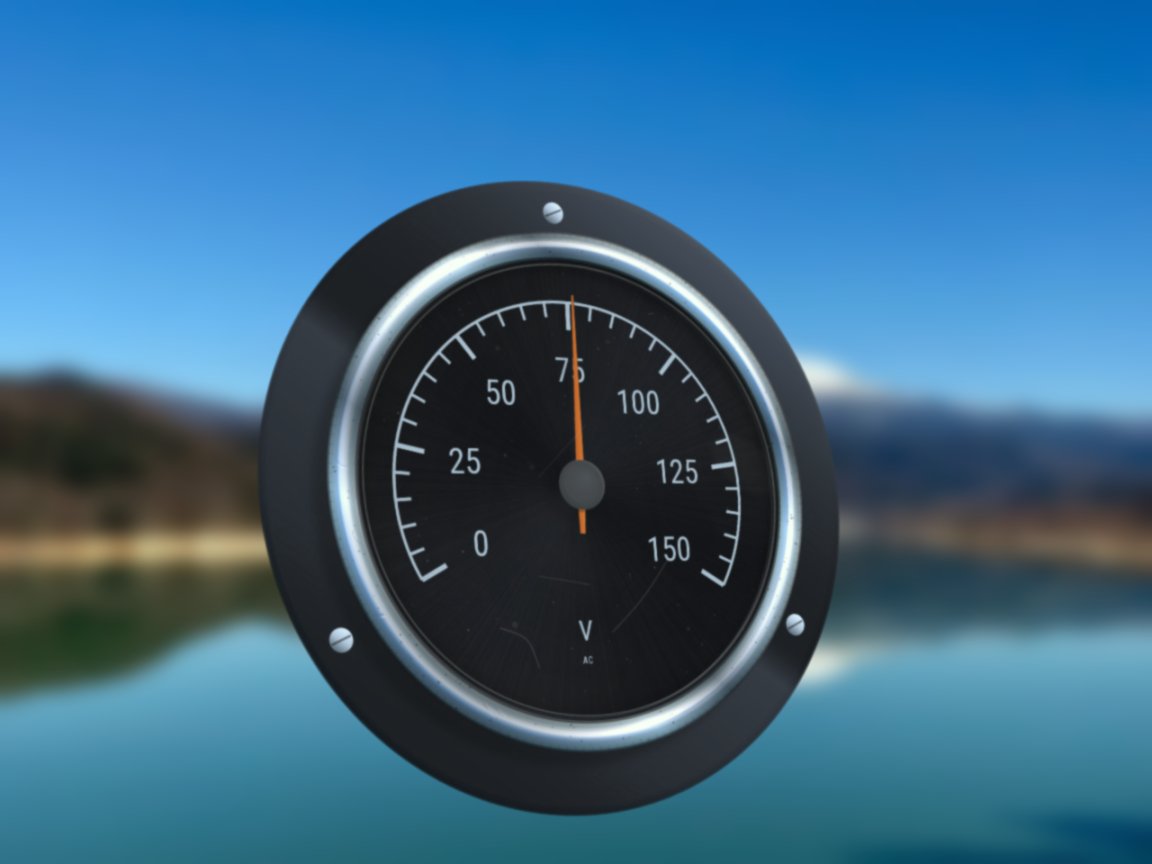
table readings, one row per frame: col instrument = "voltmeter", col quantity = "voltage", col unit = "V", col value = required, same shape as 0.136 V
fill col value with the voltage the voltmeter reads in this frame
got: 75 V
